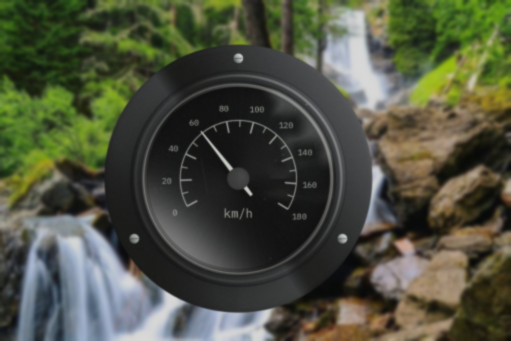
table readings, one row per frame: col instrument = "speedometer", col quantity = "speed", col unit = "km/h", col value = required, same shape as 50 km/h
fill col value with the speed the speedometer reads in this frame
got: 60 km/h
